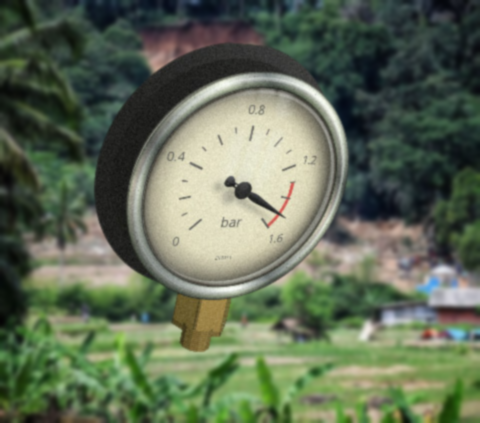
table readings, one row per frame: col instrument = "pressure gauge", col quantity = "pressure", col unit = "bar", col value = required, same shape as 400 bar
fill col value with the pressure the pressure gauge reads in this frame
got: 1.5 bar
